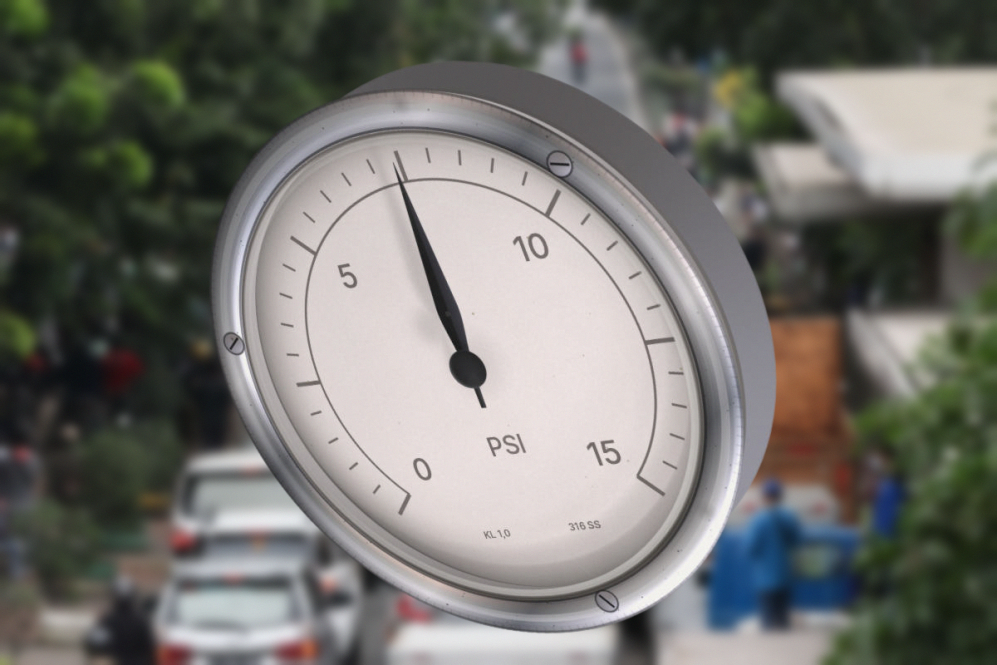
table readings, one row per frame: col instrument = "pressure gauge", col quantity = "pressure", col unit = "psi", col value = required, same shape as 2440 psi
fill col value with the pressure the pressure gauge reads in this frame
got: 7.5 psi
